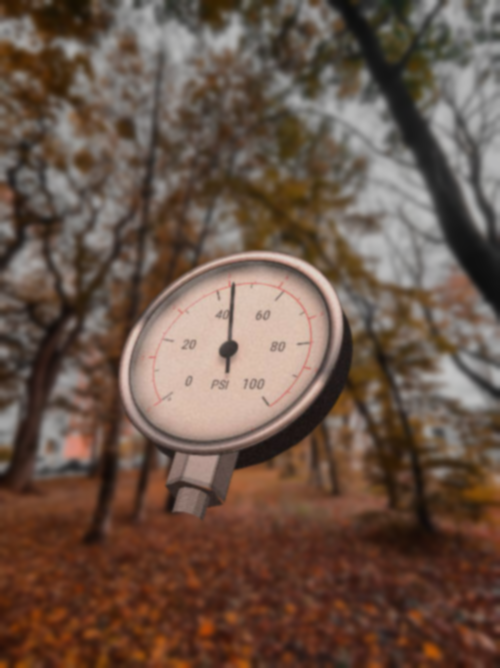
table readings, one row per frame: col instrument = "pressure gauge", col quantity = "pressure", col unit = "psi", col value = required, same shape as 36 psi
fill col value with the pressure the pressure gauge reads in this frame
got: 45 psi
